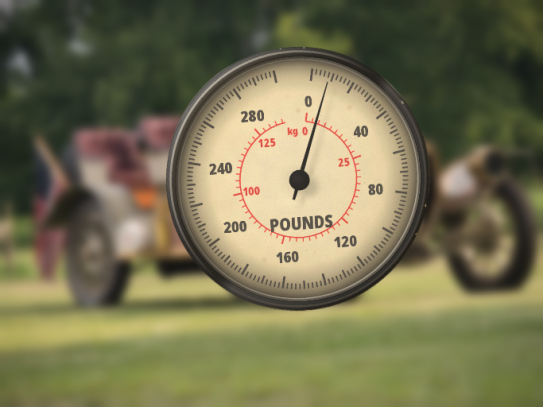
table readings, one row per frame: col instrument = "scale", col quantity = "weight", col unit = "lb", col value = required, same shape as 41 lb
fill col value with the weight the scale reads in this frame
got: 8 lb
